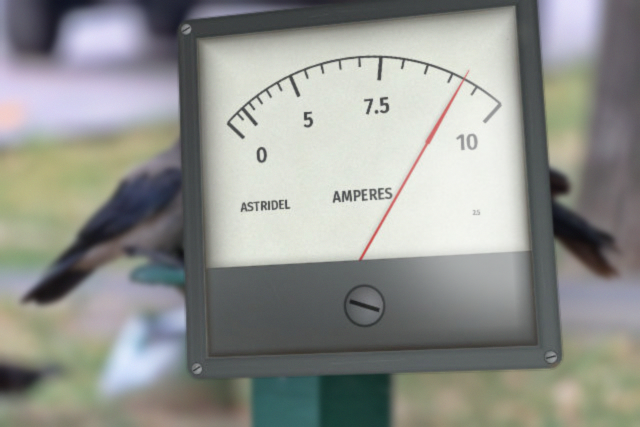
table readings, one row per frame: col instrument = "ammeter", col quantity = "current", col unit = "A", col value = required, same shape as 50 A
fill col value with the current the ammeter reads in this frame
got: 9.25 A
